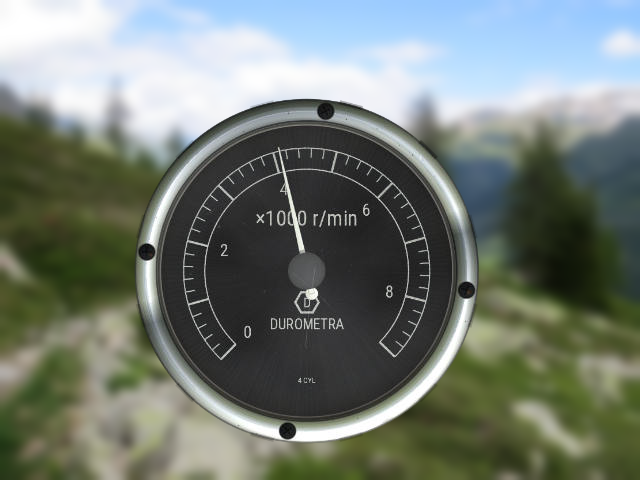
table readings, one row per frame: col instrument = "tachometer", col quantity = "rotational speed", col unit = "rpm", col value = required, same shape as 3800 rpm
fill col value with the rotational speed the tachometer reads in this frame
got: 4100 rpm
